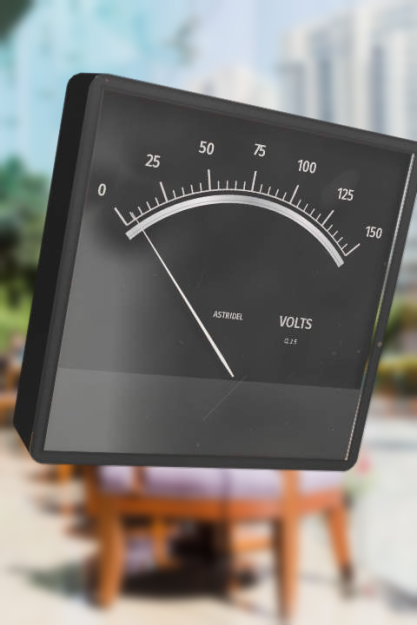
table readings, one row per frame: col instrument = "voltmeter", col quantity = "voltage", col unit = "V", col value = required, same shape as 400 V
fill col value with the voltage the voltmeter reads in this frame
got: 5 V
